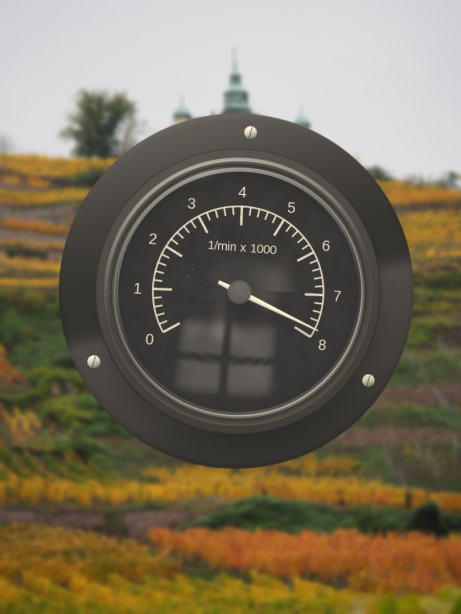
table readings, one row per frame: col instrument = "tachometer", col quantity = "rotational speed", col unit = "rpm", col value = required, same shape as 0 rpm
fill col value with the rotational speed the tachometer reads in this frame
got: 7800 rpm
